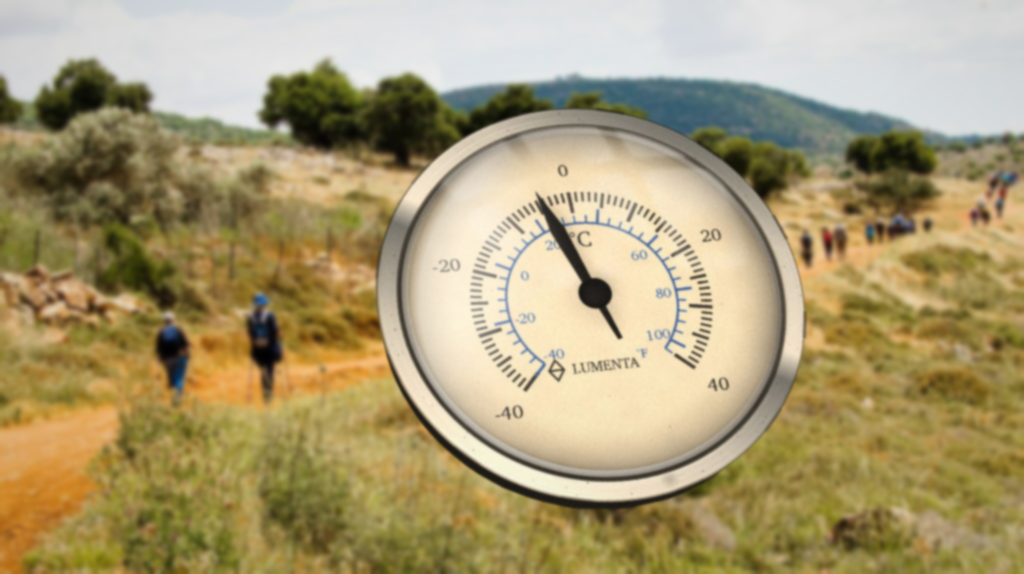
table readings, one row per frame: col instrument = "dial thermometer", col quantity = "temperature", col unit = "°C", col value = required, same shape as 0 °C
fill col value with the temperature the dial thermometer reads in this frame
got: -5 °C
